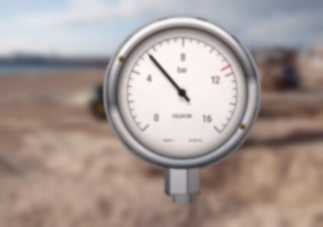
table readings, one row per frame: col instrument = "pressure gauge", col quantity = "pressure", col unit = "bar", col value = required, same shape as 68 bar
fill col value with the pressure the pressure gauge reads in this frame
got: 5.5 bar
